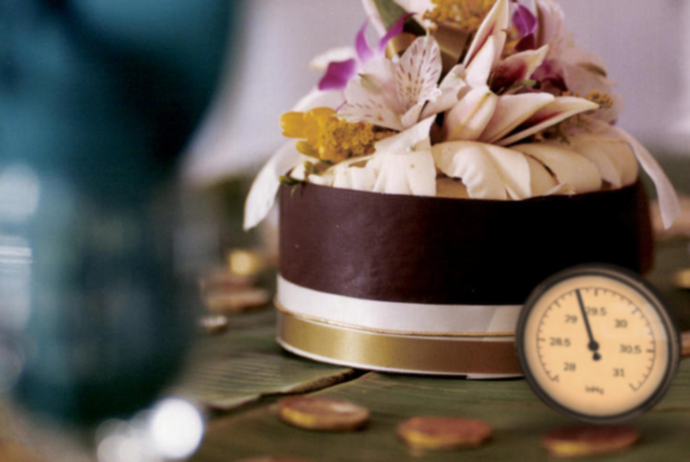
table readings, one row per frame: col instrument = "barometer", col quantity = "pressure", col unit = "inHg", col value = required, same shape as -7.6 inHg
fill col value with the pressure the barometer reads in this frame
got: 29.3 inHg
